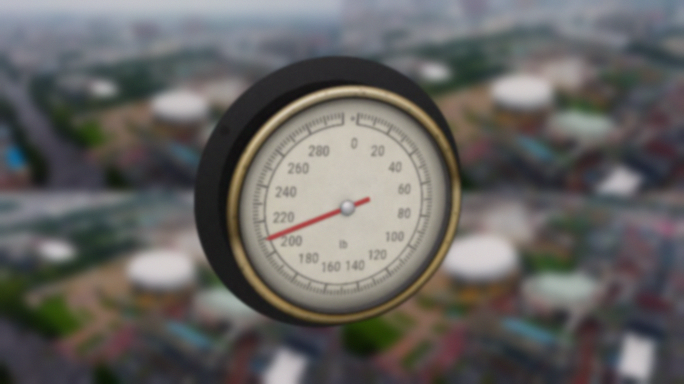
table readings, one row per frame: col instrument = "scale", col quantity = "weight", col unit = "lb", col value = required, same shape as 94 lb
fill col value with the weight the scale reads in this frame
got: 210 lb
